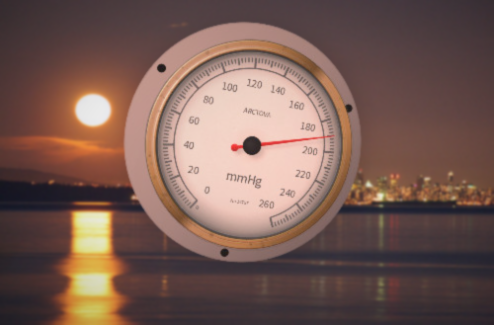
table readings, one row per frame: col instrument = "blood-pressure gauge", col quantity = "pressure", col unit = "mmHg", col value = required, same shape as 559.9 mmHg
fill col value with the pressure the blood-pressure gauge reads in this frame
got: 190 mmHg
